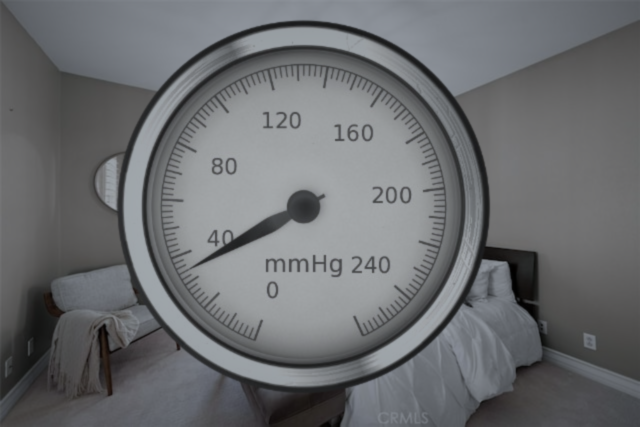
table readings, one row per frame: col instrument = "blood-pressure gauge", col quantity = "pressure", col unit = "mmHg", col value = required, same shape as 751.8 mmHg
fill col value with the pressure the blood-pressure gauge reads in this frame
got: 34 mmHg
